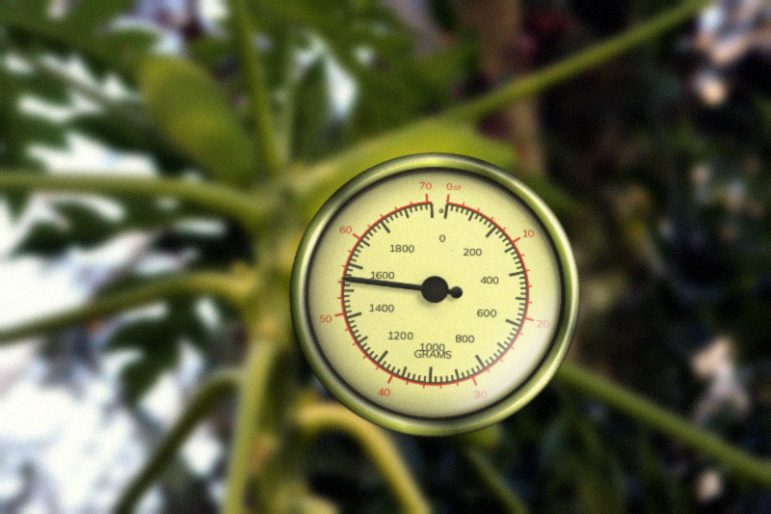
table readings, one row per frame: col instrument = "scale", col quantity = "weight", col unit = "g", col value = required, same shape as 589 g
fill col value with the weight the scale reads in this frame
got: 1540 g
